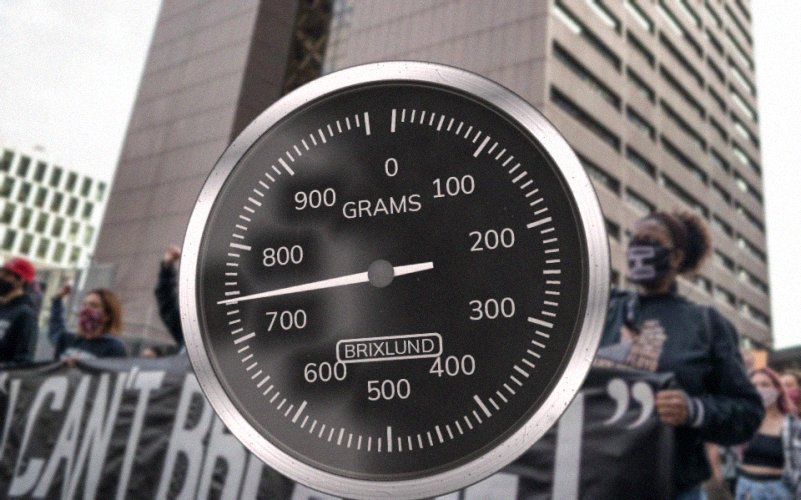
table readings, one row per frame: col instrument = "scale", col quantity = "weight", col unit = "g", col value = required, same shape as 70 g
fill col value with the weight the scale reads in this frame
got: 740 g
